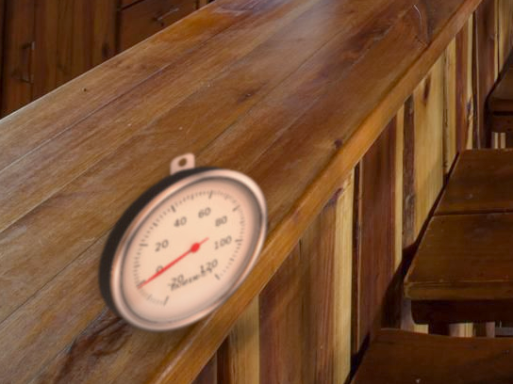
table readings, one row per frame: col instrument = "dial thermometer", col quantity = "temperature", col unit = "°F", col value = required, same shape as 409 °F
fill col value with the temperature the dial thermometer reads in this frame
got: 0 °F
